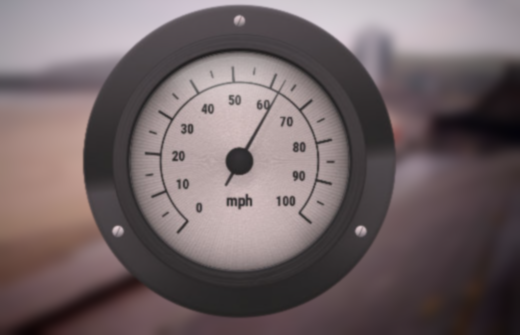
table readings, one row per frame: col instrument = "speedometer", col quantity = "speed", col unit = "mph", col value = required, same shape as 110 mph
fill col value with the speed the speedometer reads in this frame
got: 62.5 mph
